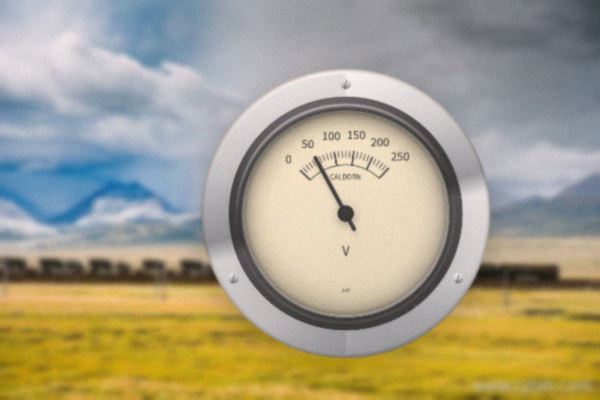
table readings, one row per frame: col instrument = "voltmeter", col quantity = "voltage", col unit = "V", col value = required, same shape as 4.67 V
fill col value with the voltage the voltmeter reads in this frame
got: 50 V
